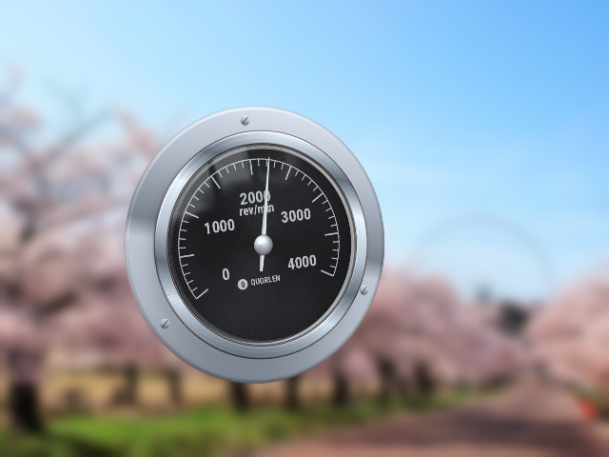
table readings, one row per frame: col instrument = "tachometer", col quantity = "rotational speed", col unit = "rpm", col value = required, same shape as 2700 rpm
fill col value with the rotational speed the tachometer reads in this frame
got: 2200 rpm
